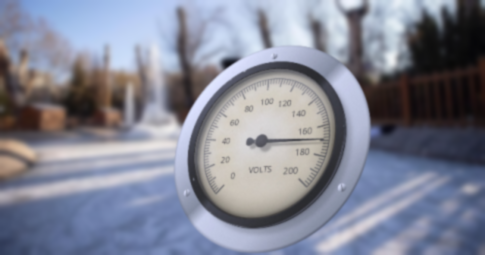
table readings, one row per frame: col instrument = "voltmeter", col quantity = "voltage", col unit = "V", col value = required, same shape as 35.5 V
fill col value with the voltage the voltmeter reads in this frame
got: 170 V
